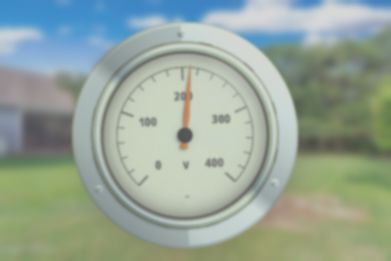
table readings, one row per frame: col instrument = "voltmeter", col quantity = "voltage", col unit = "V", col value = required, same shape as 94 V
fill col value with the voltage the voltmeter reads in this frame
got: 210 V
